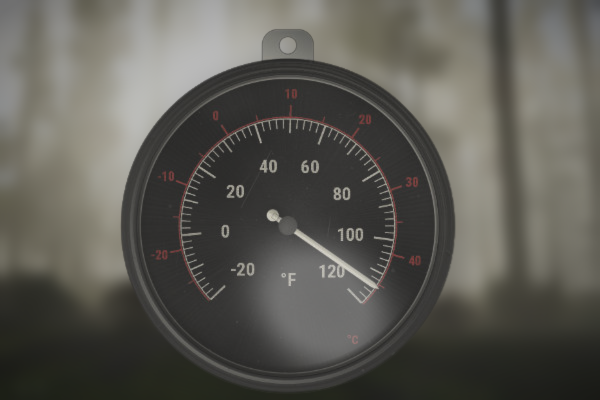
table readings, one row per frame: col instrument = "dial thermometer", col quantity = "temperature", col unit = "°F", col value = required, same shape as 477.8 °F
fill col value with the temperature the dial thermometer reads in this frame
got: 114 °F
